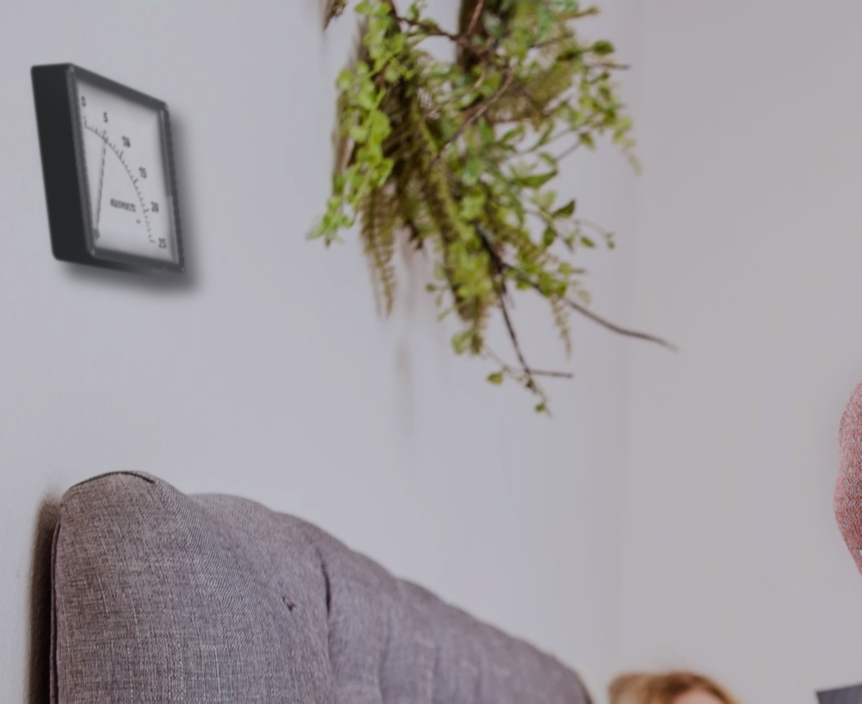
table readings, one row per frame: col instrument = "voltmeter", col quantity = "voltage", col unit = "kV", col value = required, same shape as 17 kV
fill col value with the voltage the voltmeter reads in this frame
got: 5 kV
